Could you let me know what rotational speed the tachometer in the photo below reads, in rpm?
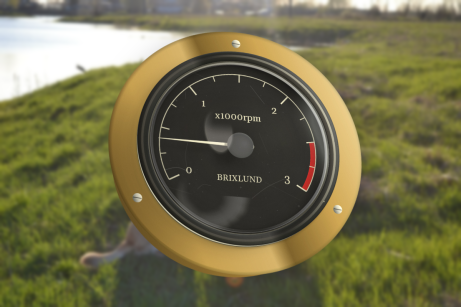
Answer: 375 rpm
